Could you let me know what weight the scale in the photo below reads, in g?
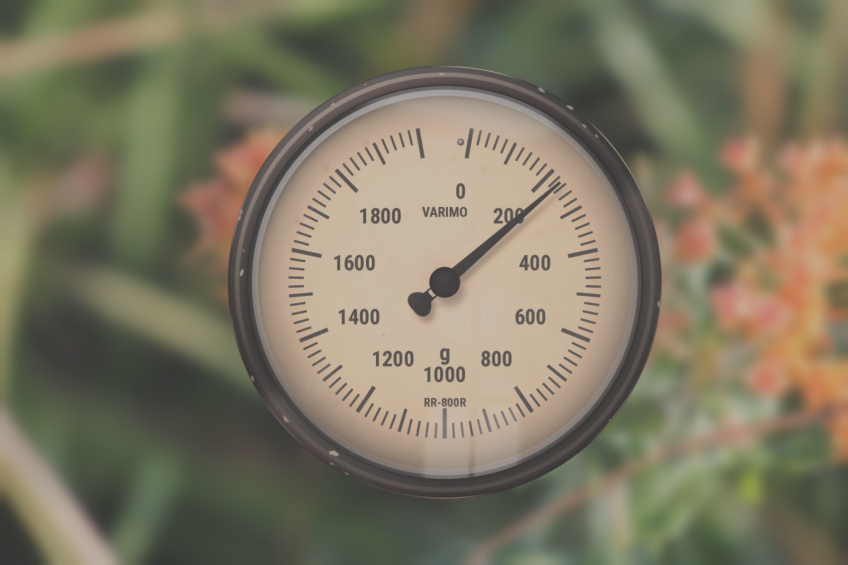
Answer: 230 g
